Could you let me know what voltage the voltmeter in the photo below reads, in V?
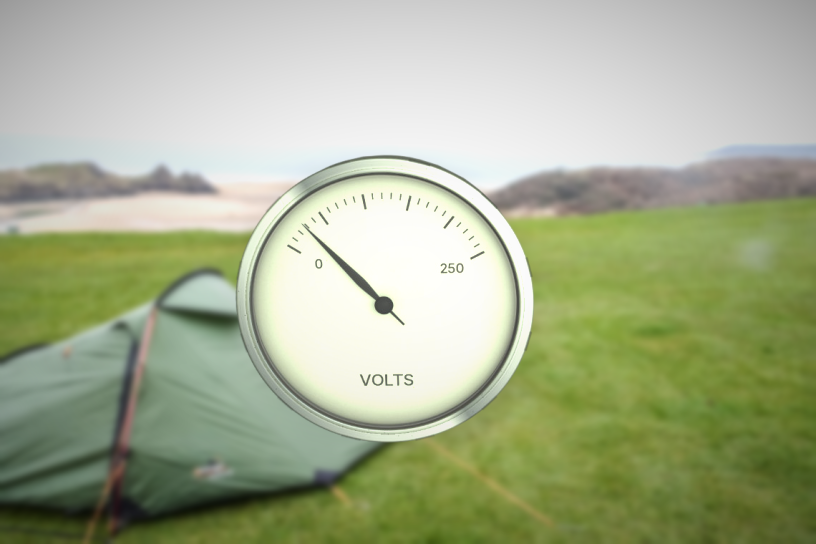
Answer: 30 V
